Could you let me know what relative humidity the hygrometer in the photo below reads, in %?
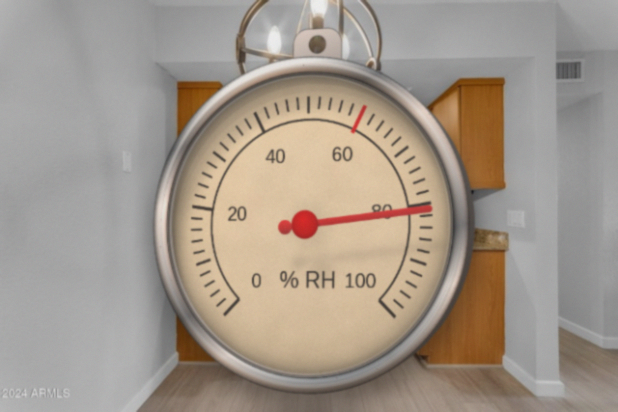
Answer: 81 %
